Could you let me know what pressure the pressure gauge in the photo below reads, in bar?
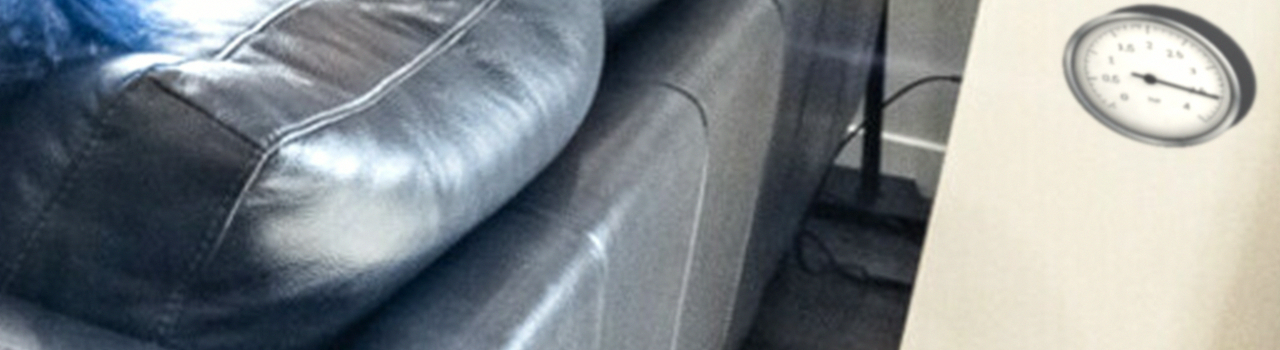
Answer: 3.5 bar
